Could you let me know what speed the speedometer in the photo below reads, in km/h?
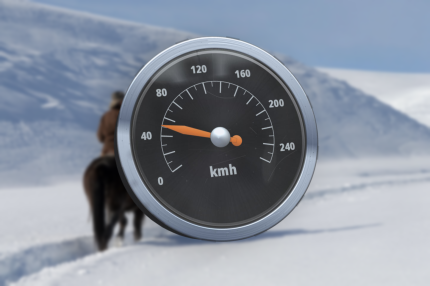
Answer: 50 km/h
